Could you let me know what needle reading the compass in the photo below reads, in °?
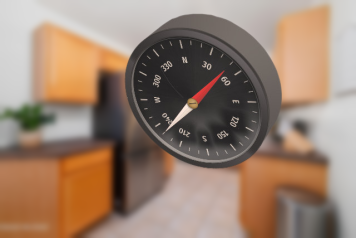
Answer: 50 °
